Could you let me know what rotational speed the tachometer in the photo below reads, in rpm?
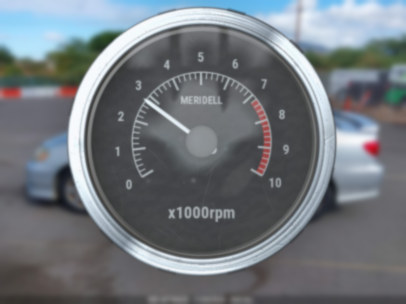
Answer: 2800 rpm
